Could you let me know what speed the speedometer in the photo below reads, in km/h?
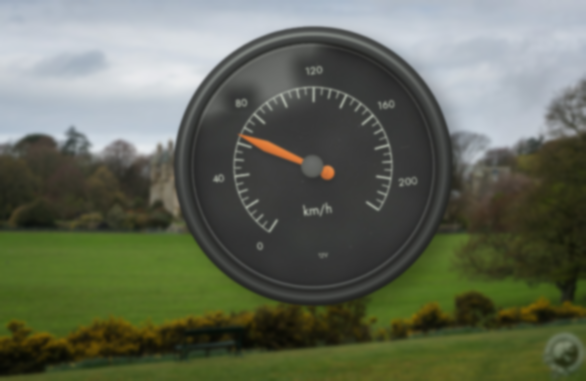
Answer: 65 km/h
